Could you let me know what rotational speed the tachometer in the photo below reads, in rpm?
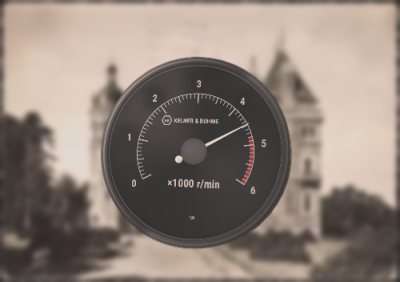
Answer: 4500 rpm
